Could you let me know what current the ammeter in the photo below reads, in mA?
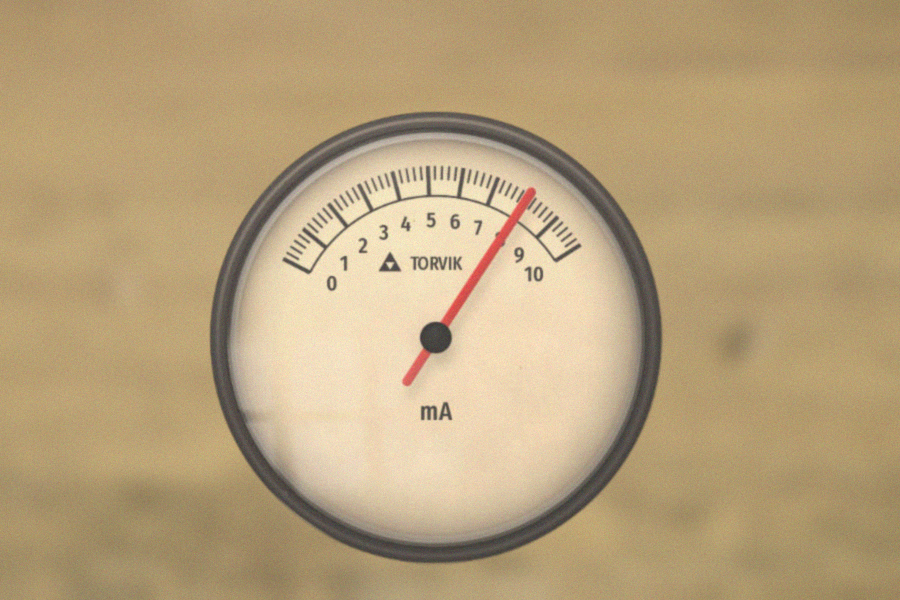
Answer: 8 mA
